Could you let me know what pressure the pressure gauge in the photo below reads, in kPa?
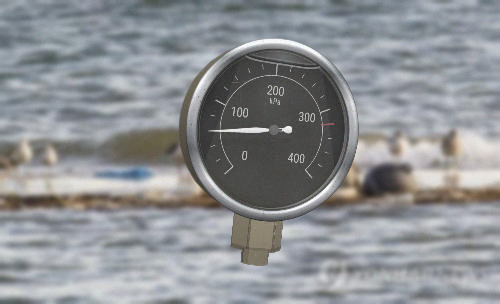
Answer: 60 kPa
